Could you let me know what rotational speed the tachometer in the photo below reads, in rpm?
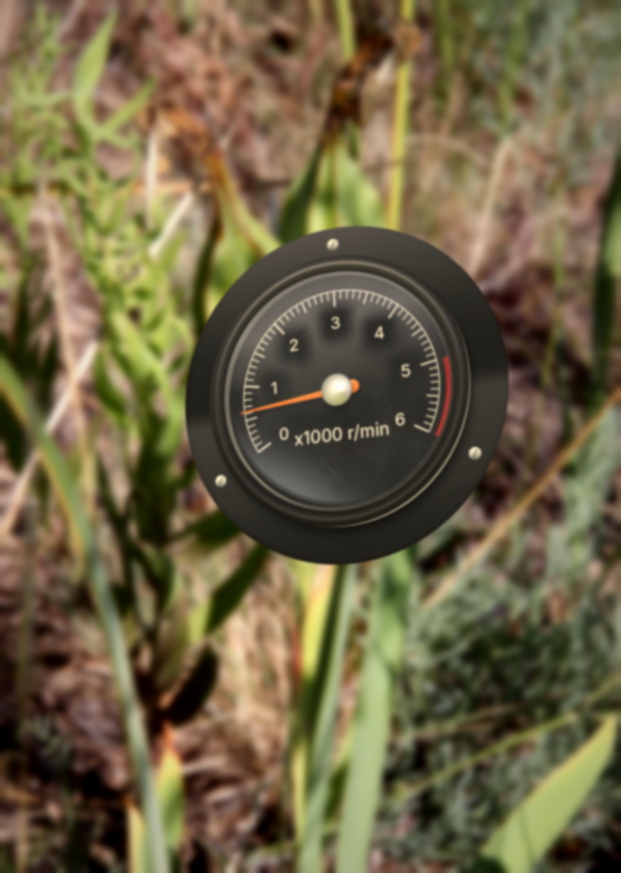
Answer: 600 rpm
